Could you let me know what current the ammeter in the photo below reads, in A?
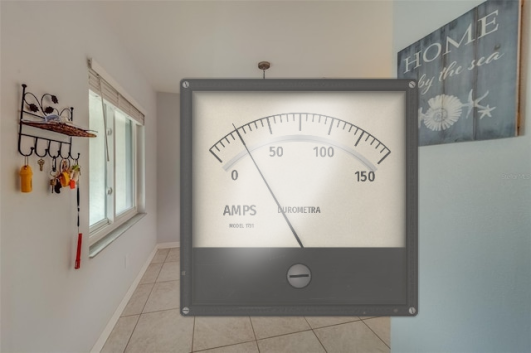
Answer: 25 A
